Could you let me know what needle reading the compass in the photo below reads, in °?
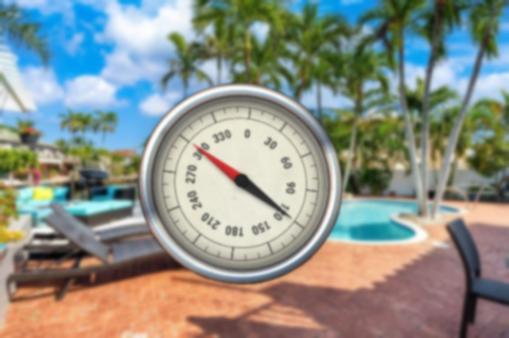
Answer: 300 °
